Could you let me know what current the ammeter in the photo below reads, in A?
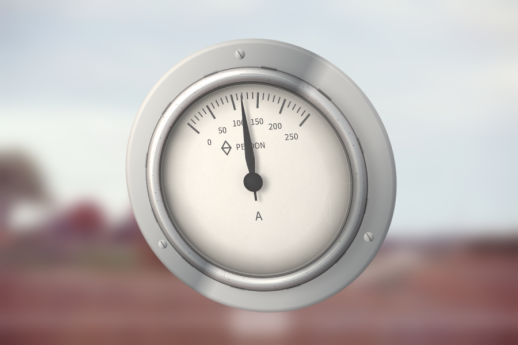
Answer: 120 A
